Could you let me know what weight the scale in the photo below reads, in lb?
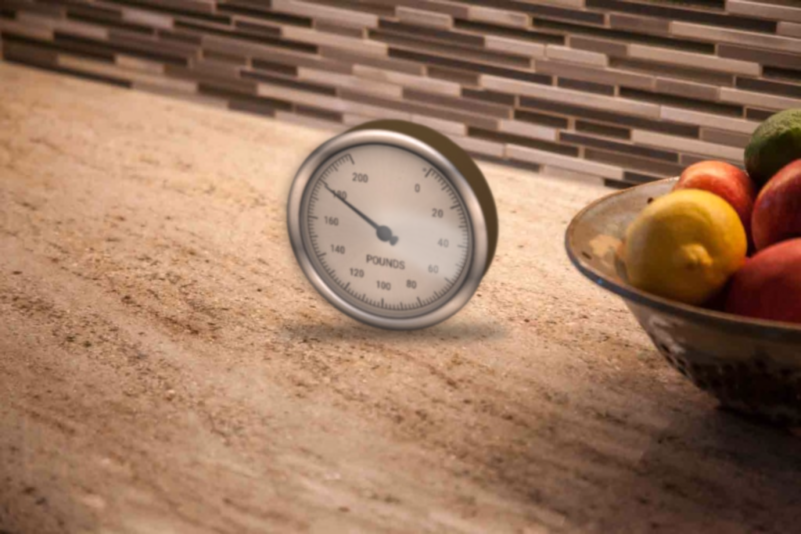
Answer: 180 lb
